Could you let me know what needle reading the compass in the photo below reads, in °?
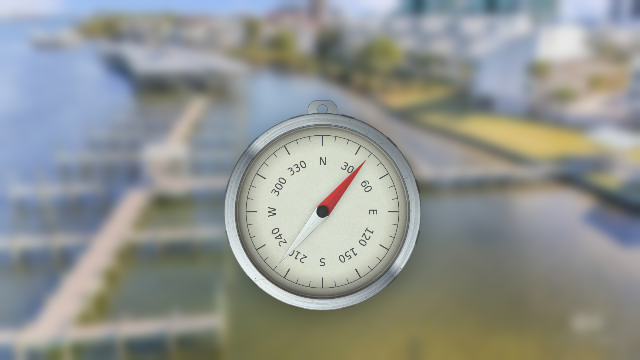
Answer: 40 °
